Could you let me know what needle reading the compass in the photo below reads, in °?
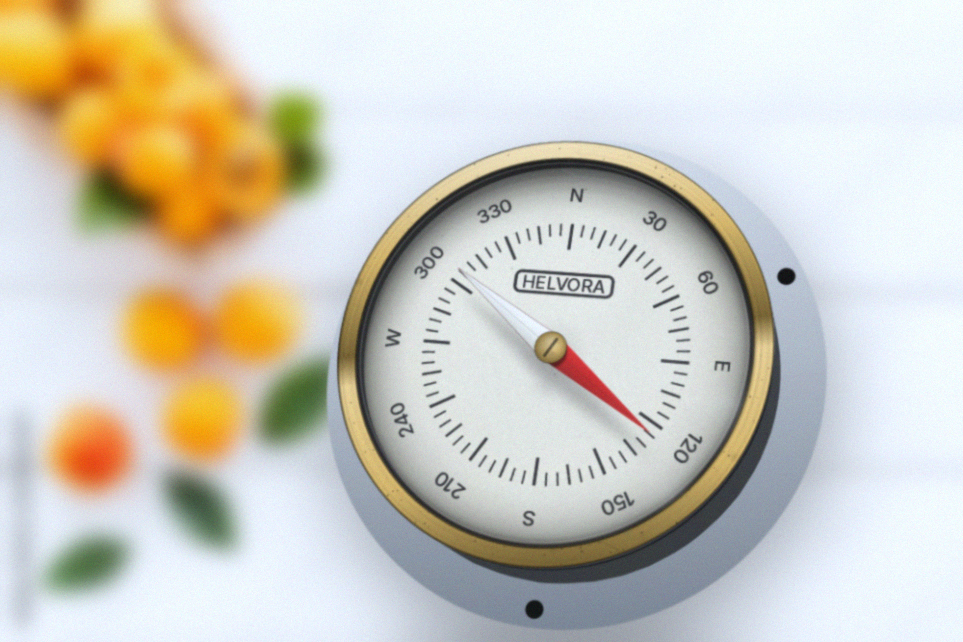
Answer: 125 °
